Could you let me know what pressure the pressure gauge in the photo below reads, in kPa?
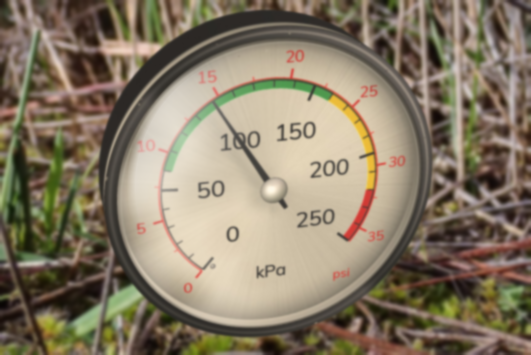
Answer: 100 kPa
